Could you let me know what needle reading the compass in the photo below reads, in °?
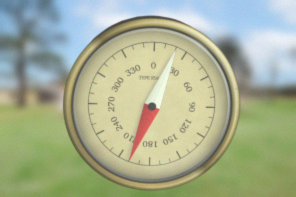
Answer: 200 °
